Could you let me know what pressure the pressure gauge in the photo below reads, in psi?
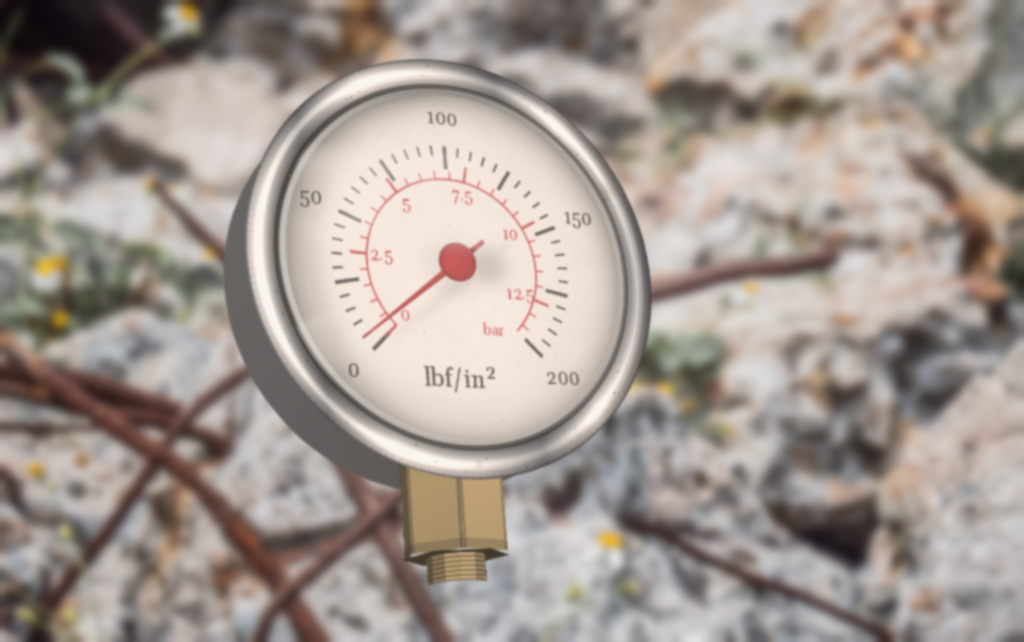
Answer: 5 psi
